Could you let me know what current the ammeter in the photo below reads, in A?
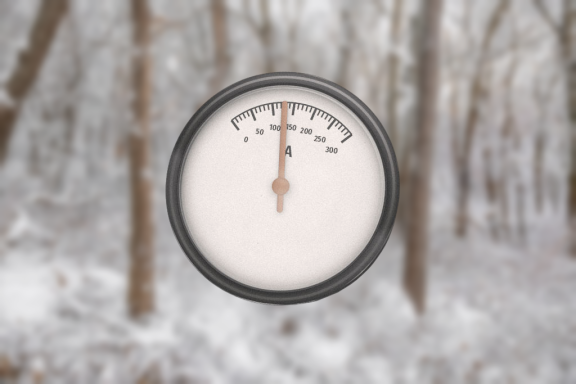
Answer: 130 A
